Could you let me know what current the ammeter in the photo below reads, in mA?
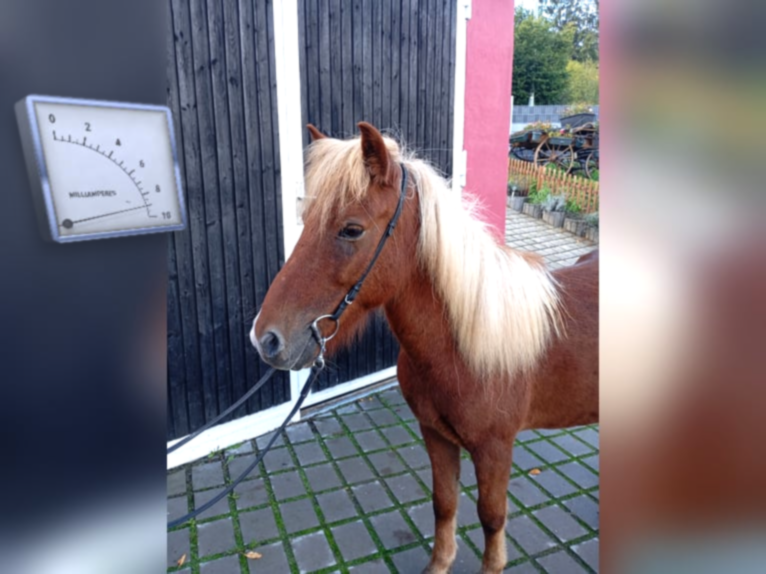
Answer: 9 mA
